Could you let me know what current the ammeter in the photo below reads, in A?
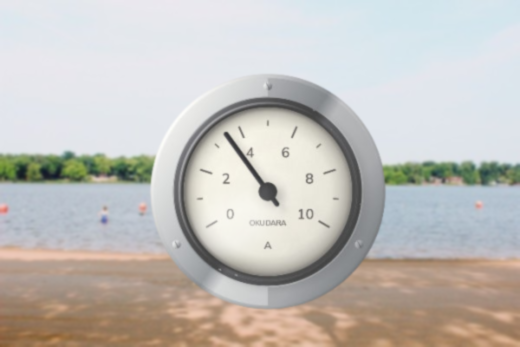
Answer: 3.5 A
